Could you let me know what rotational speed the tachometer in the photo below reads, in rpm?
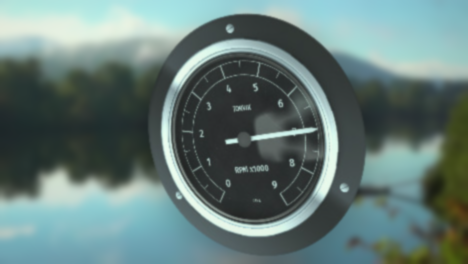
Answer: 7000 rpm
